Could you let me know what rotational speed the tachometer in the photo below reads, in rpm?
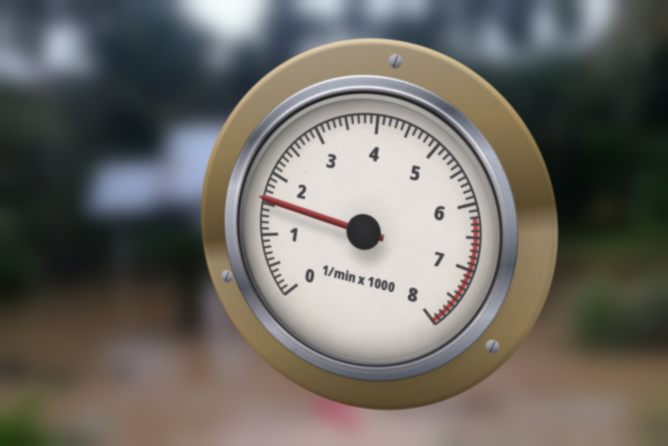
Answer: 1600 rpm
